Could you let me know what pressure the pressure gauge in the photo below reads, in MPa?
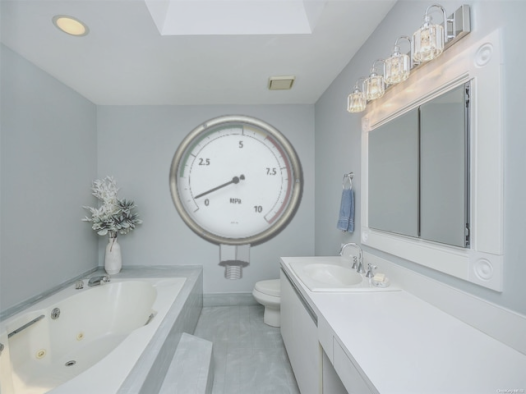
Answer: 0.5 MPa
